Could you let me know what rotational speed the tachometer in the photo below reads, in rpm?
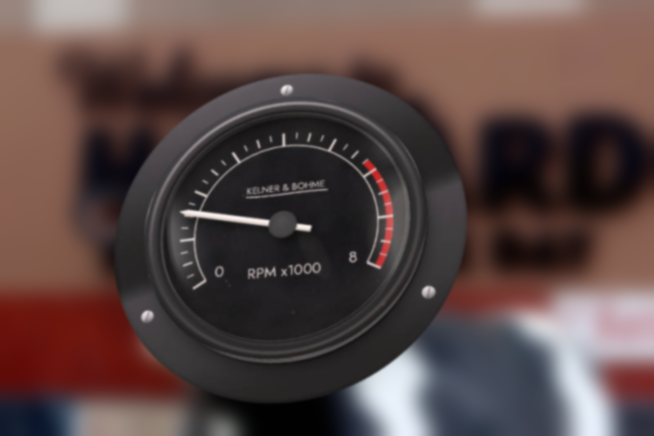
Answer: 1500 rpm
